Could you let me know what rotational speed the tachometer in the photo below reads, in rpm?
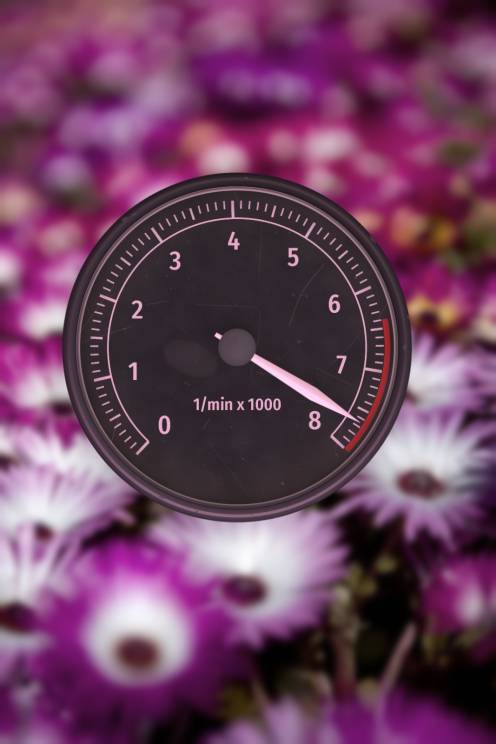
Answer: 7650 rpm
